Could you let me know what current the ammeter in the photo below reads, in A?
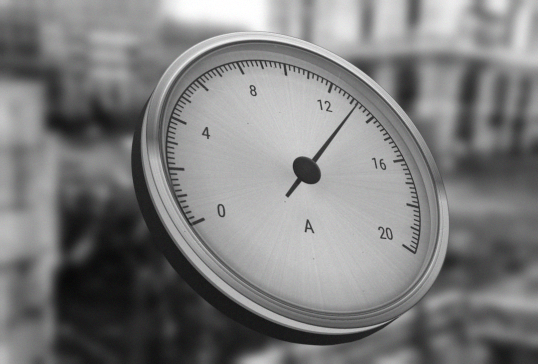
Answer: 13.2 A
